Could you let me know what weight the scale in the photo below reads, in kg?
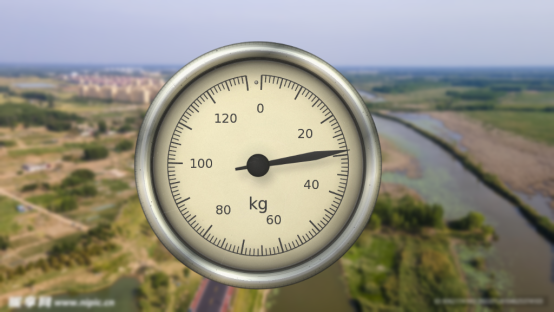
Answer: 29 kg
